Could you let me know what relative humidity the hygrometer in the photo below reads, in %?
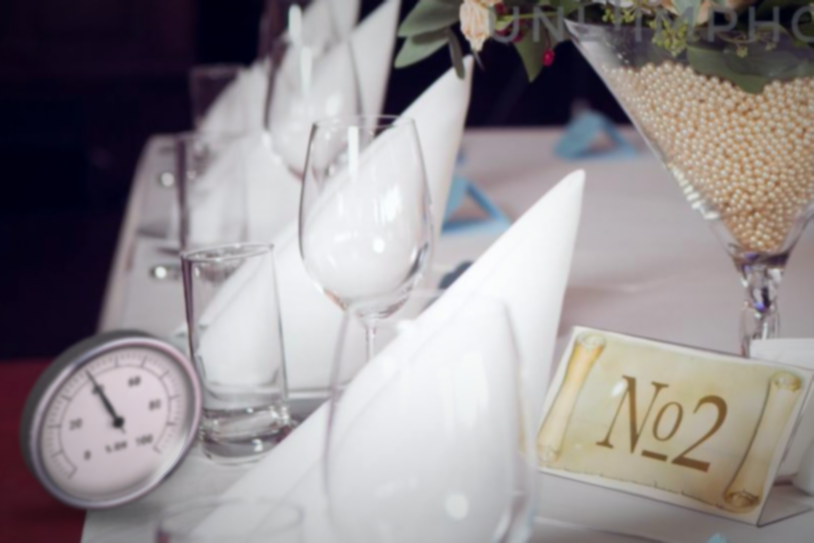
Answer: 40 %
